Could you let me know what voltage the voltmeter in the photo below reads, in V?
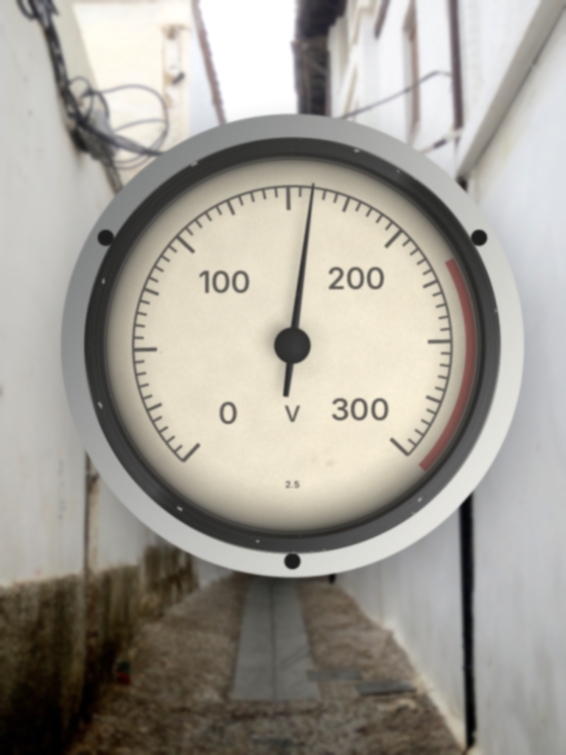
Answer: 160 V
